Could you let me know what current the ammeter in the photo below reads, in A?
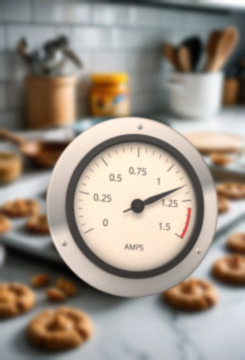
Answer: 1.15 A
